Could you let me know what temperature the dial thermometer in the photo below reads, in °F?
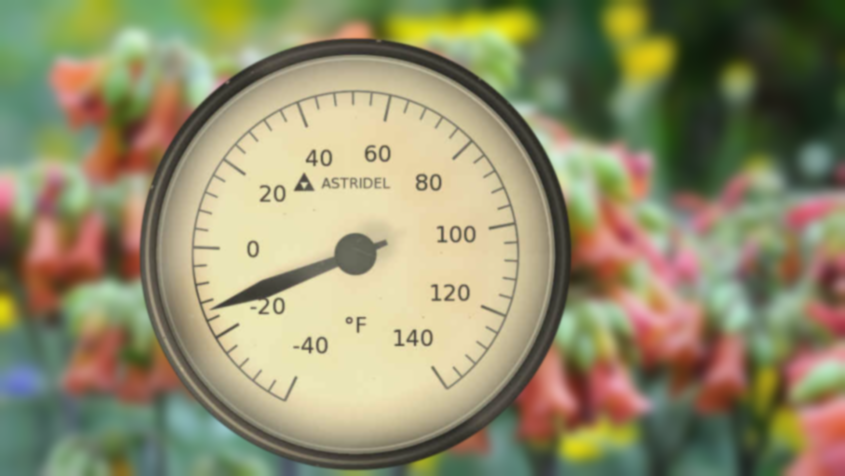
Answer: -14 °F
